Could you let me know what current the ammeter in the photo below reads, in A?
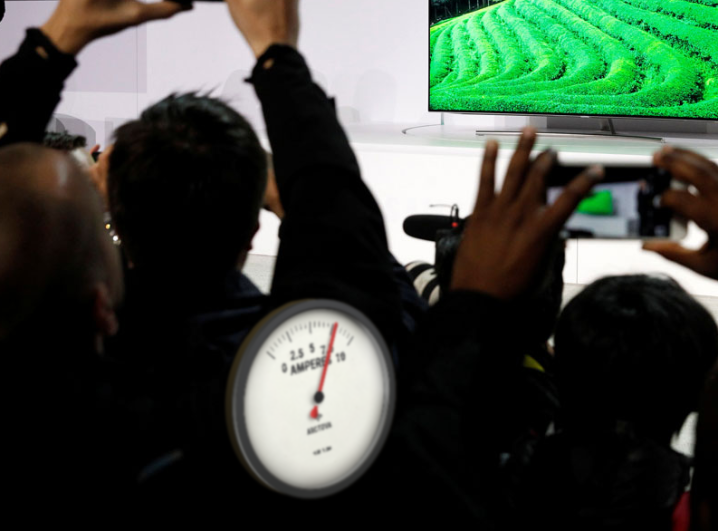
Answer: 7.5 A
